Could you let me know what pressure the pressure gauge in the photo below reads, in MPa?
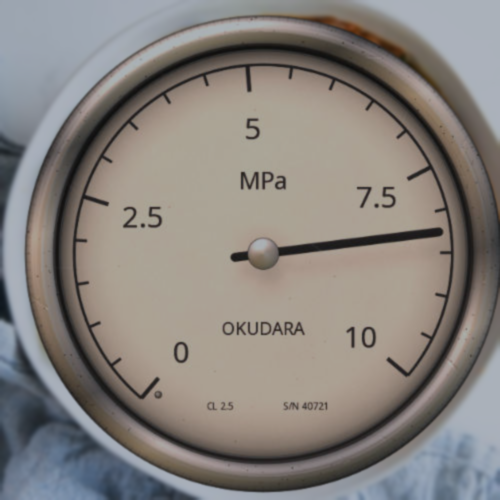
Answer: 8.25 MPa
